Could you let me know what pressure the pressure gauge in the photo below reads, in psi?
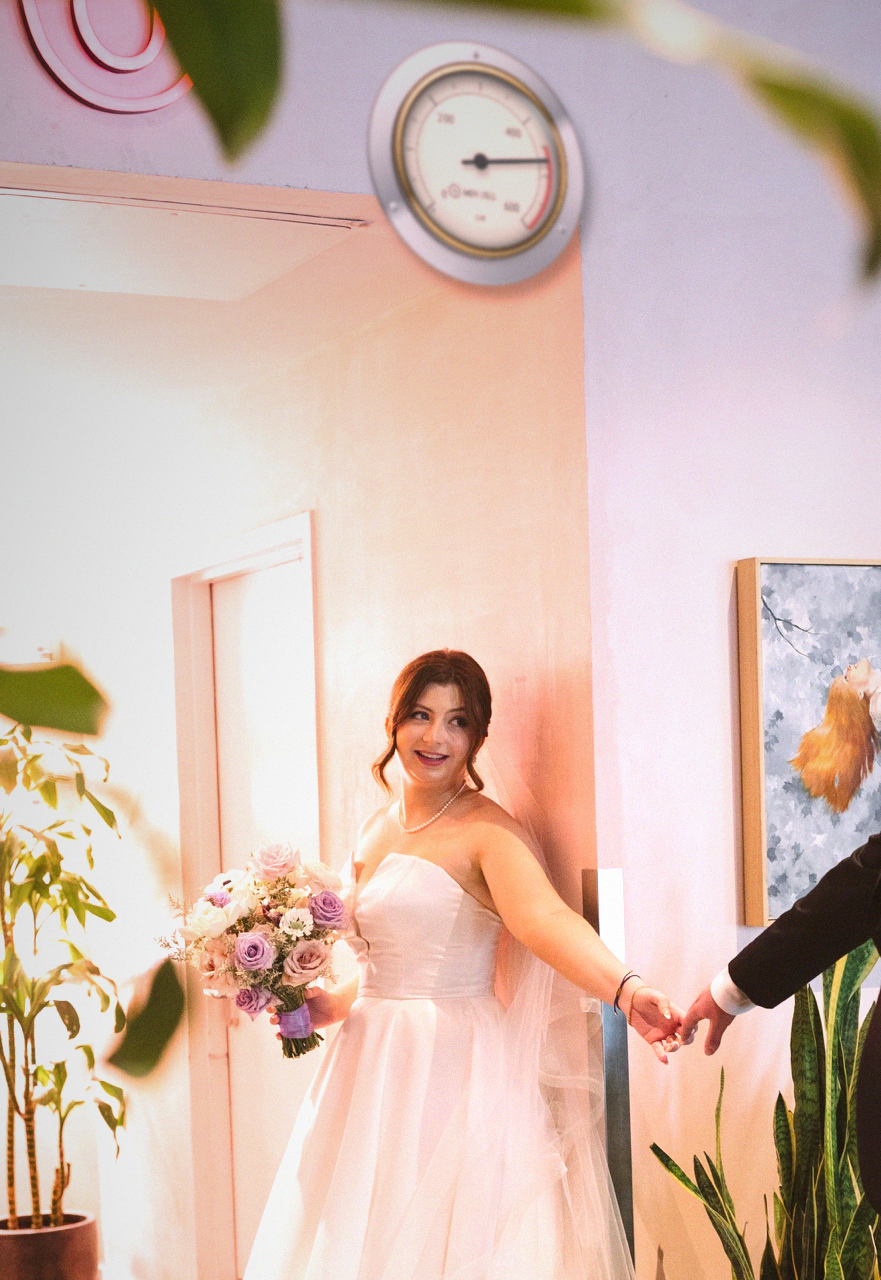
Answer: 475 psi
